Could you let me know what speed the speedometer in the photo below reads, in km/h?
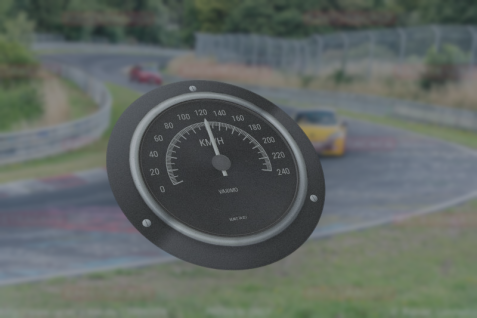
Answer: 120 km/h
